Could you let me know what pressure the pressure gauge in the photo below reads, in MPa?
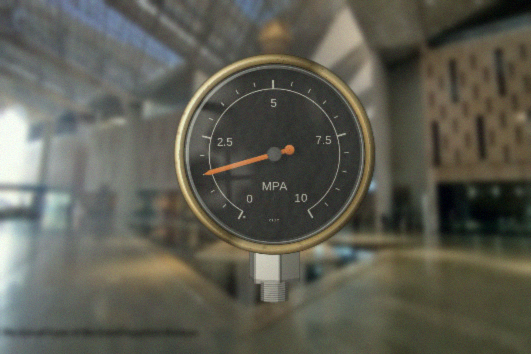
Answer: 1.5 MPa
